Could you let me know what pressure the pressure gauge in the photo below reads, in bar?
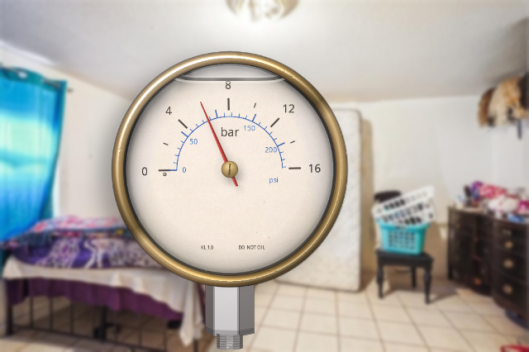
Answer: 6 bar
